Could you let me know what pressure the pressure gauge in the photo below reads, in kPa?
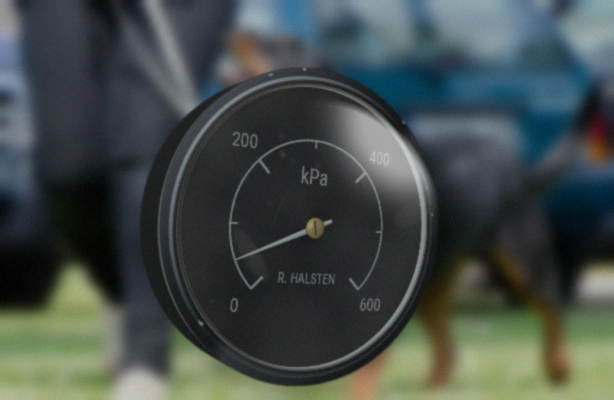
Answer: 50 kPa
